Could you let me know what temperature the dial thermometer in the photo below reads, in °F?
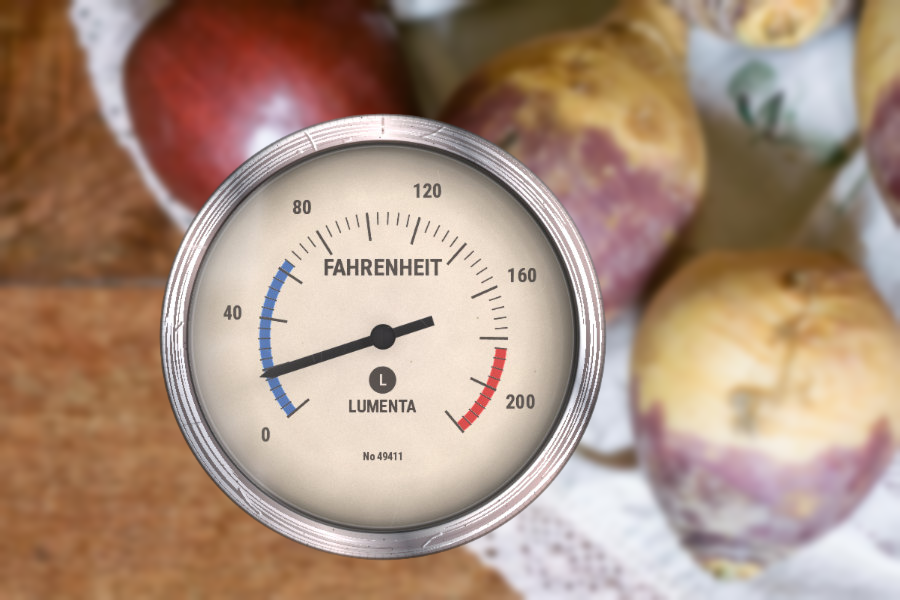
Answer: 18 °F
